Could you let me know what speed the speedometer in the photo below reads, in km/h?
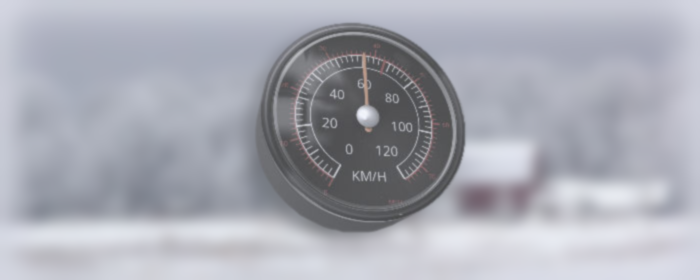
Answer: 60 km/h
